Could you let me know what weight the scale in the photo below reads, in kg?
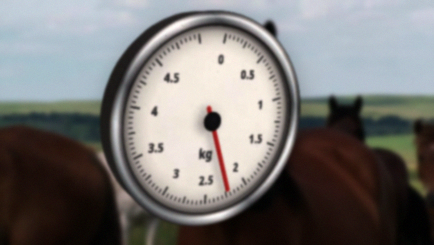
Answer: 2.25 kg
